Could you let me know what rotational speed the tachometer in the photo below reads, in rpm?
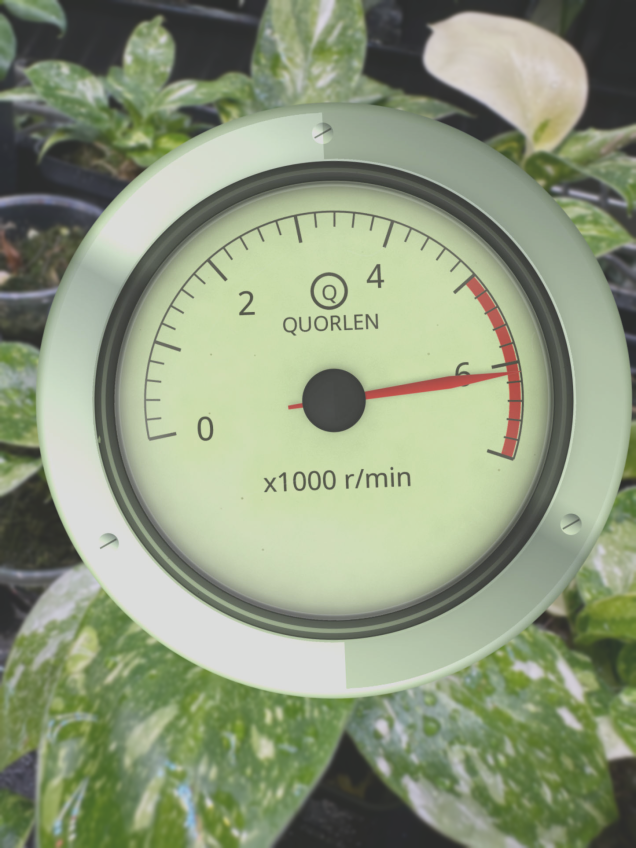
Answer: 6100 rpm
